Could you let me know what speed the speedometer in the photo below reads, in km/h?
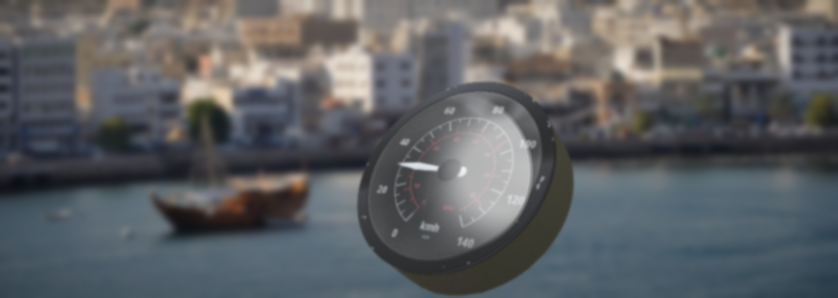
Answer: 30 km/h
